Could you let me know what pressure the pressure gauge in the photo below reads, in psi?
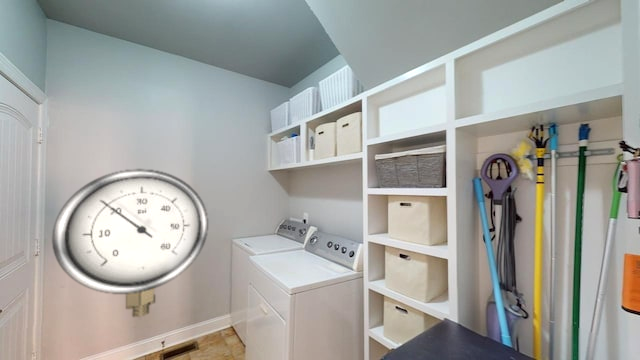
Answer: 20 psi
